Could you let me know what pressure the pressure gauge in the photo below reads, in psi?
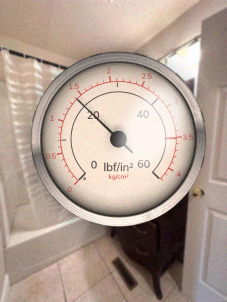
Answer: 20 psi
